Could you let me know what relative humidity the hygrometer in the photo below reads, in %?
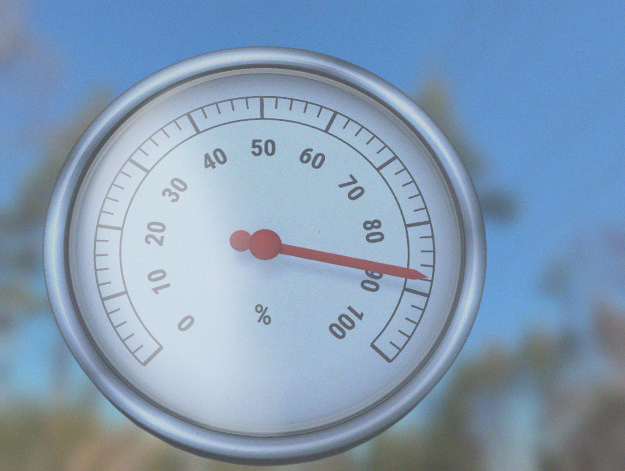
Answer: 88 %
